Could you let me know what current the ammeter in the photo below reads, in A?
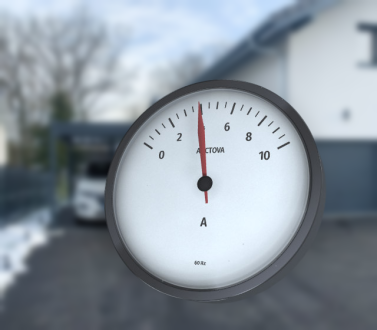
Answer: 4 A
